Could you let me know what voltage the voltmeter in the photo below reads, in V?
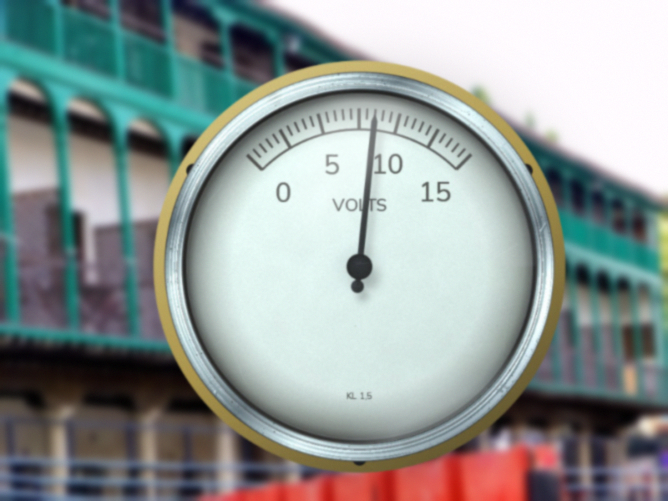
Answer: 8.5 V
